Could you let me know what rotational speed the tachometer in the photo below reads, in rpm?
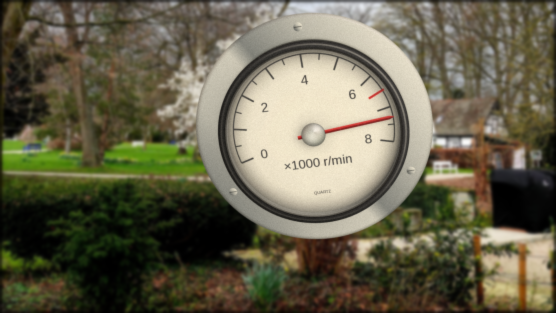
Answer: 7250 rpm
